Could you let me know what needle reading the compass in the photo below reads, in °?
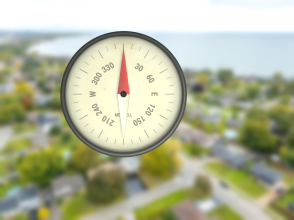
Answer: 0 °
